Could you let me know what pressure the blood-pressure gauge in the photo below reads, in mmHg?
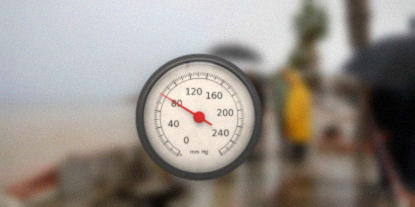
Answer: 80 mmHg
